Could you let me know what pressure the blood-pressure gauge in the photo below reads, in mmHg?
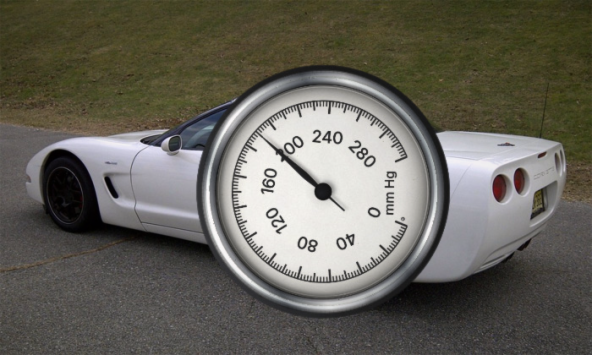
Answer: 190 mmHg
